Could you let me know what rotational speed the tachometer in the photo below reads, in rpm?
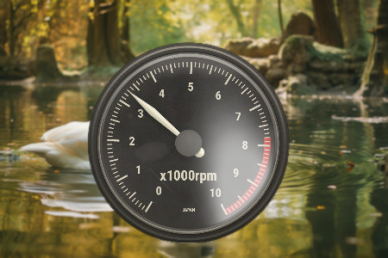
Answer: 3300 rpm
